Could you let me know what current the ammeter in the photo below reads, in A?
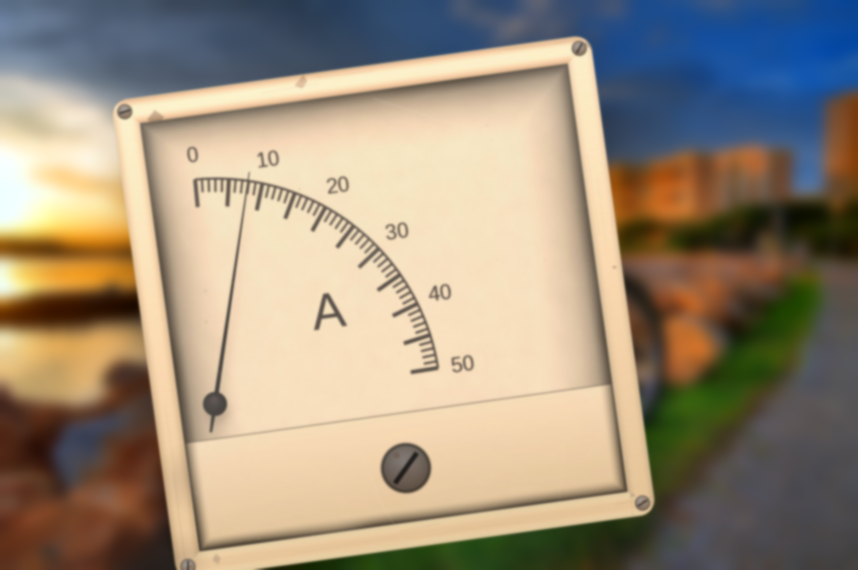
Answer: 8 A
